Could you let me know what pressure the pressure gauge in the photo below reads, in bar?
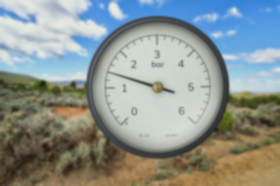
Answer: 1.4 bar
